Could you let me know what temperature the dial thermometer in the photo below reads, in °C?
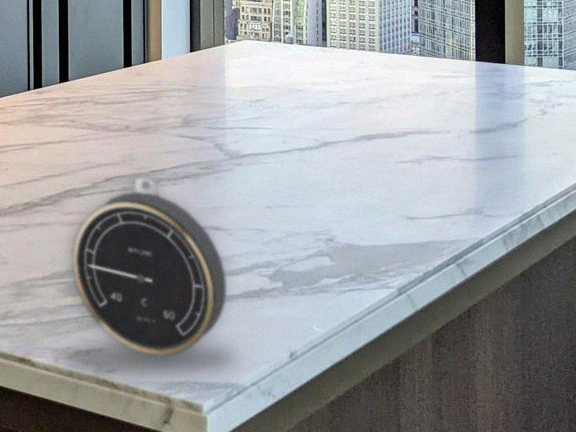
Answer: -25 °C
